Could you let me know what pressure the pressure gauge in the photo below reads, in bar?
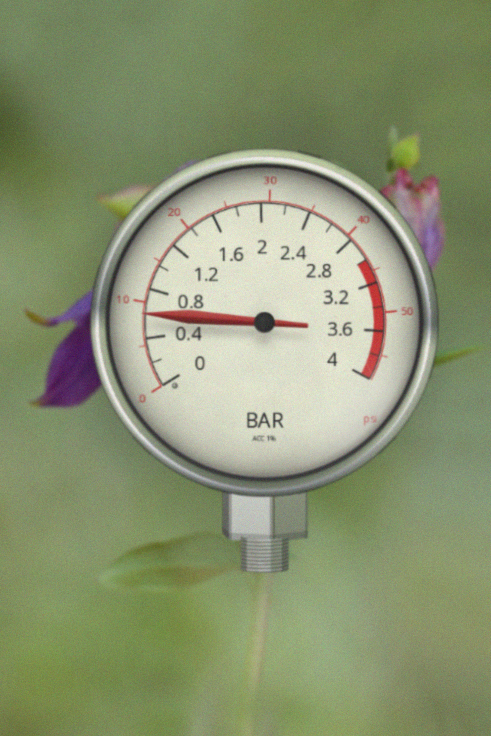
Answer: 0.6 bar
